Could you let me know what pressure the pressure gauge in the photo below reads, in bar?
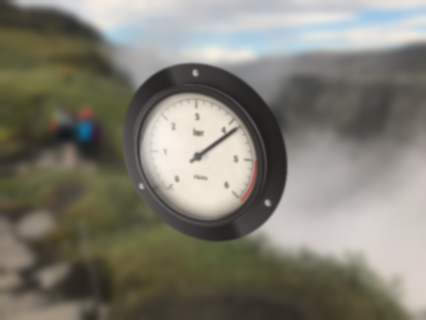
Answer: 4.2 bar
